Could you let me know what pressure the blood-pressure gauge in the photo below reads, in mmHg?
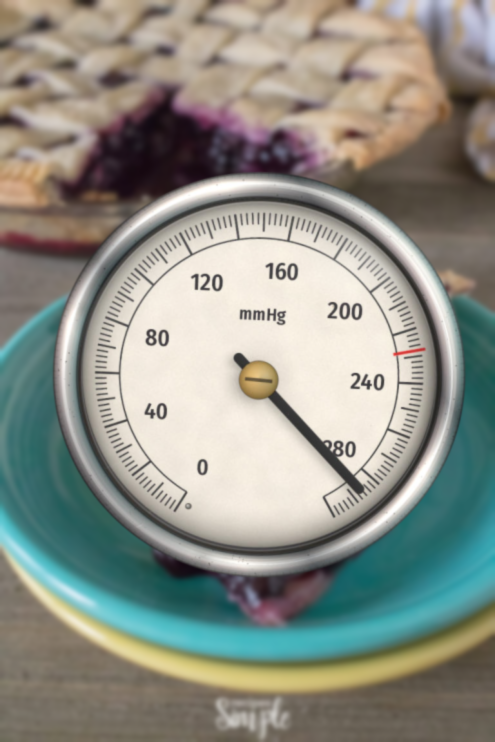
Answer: 286 mmHg
